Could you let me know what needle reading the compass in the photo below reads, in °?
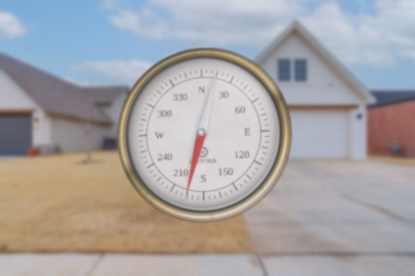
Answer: 195 °
